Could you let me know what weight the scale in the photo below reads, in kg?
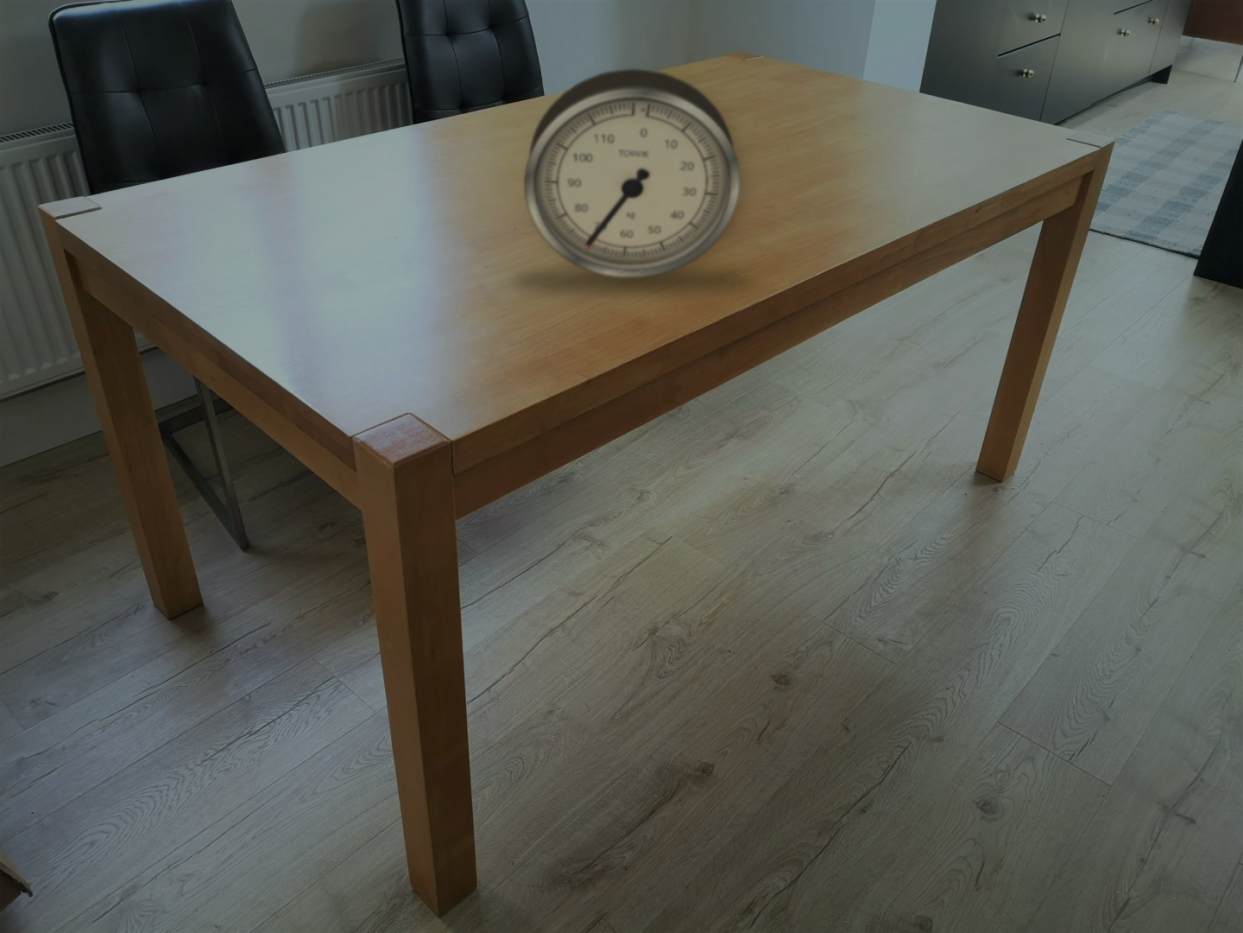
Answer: 70 kg
